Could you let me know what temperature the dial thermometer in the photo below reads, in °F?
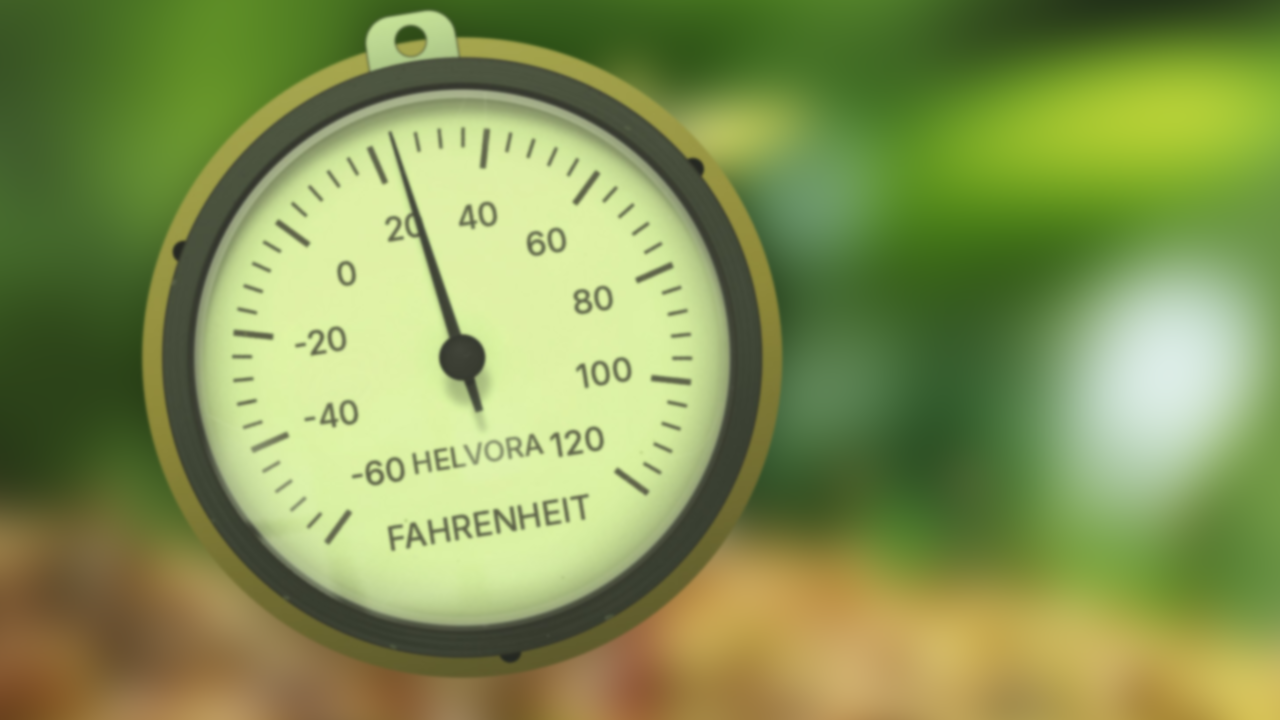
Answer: 24 °F
